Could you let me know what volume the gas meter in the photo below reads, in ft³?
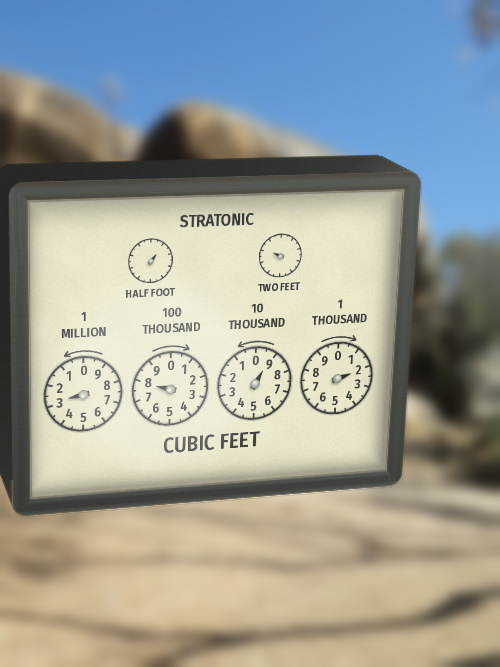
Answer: 279200 ft³
